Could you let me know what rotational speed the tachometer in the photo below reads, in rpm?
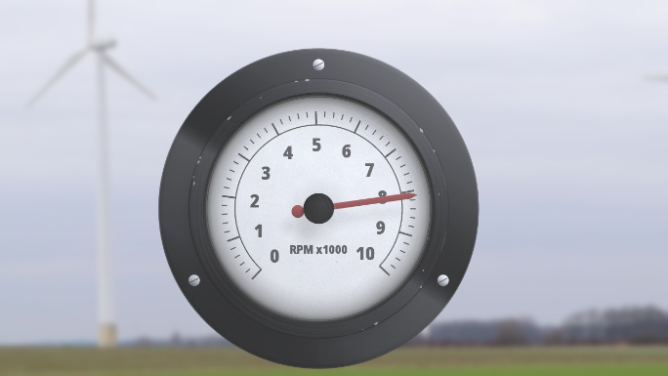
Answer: 8100 rpm
